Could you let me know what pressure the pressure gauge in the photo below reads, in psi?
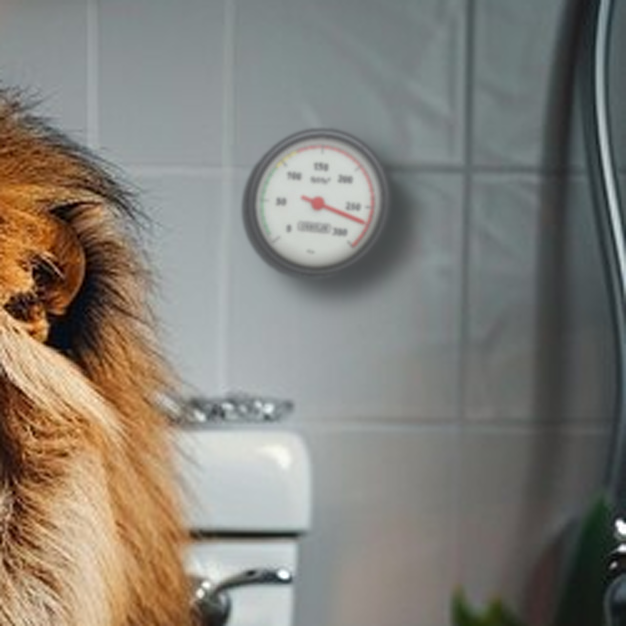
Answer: 270 psi
